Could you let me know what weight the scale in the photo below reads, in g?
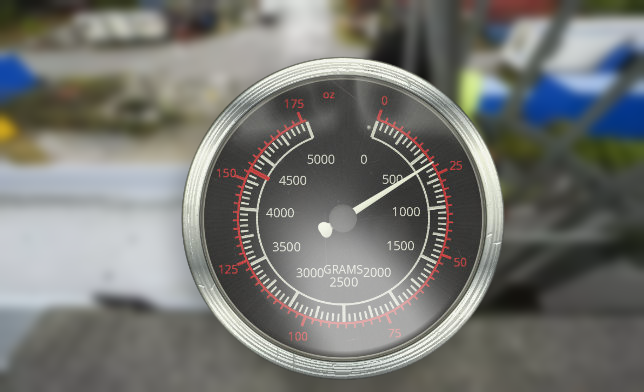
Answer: 600 g
